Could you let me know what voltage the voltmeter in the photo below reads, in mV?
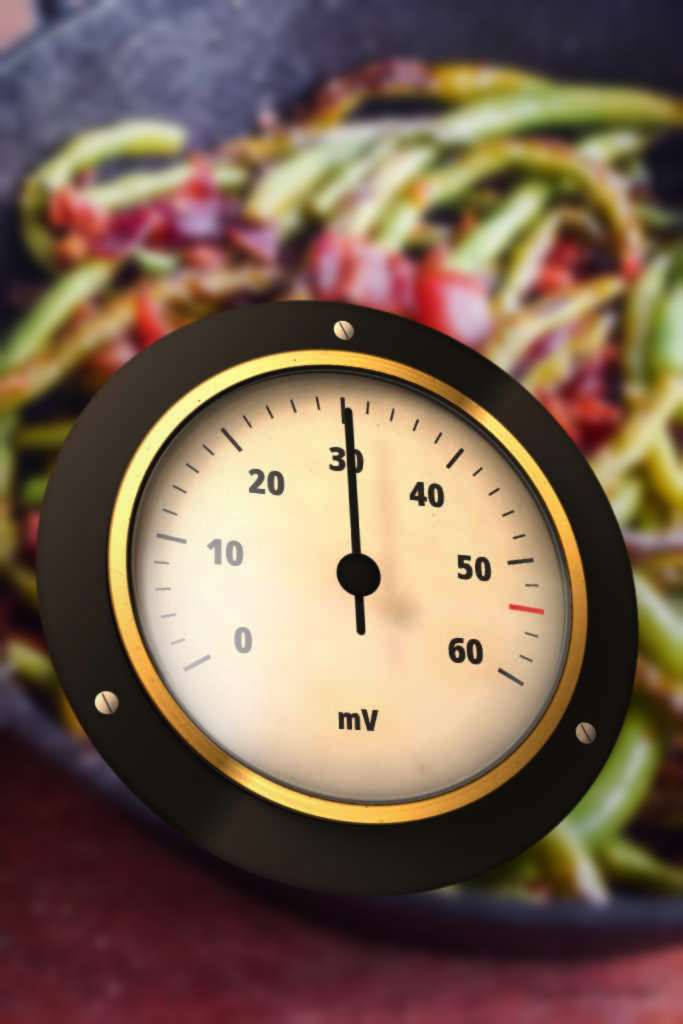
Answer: 30 mV
